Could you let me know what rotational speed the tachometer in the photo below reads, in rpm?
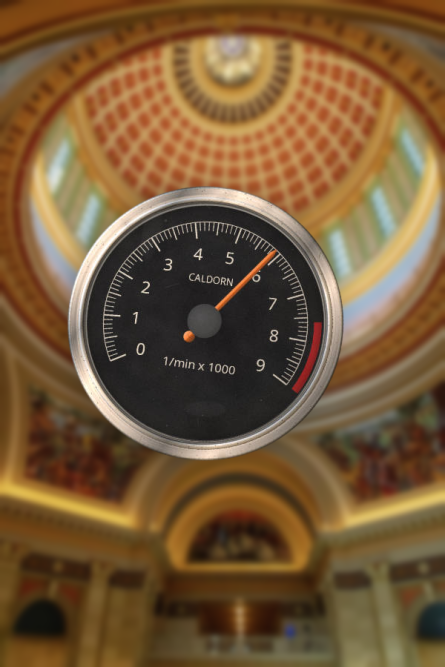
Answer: 5900 rpm
